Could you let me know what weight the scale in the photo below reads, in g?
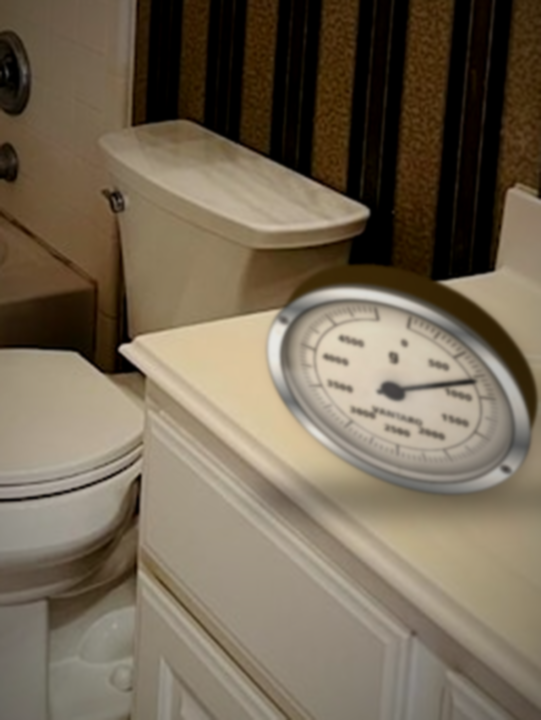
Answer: 750 g
